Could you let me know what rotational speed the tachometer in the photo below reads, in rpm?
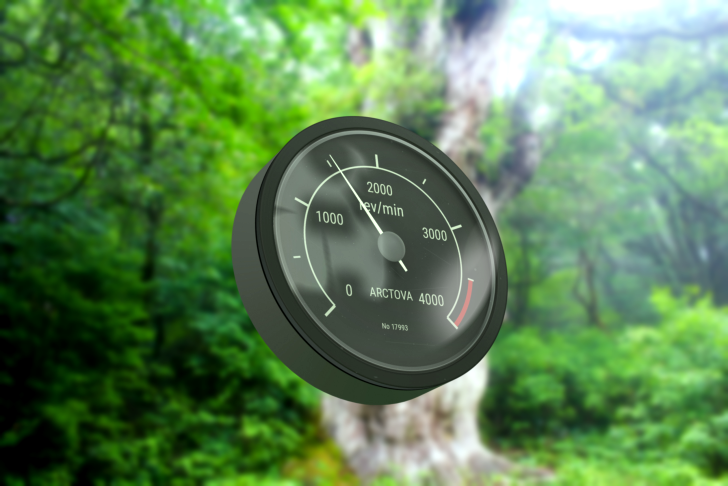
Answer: 1500 rpm
